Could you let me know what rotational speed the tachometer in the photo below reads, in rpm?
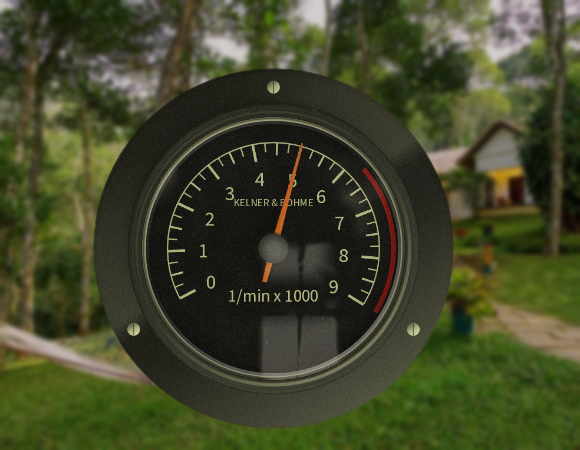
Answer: 5000 rpm
